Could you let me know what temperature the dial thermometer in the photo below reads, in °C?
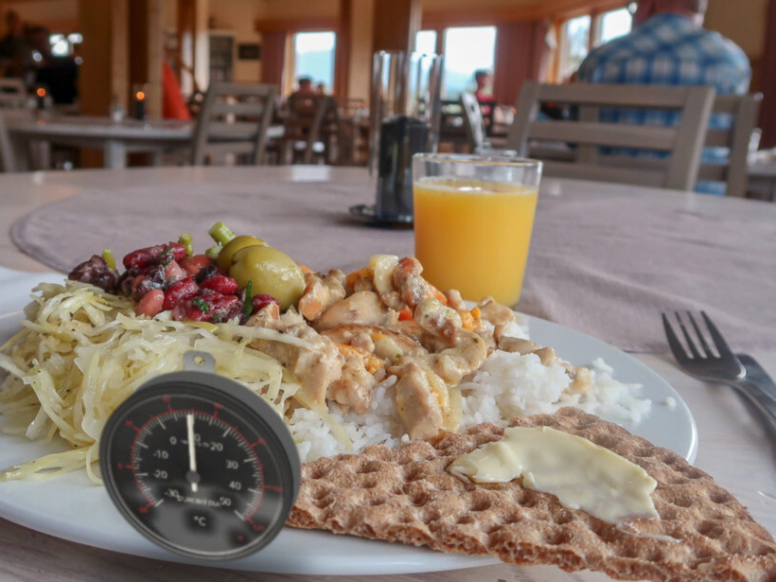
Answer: 10 °C
